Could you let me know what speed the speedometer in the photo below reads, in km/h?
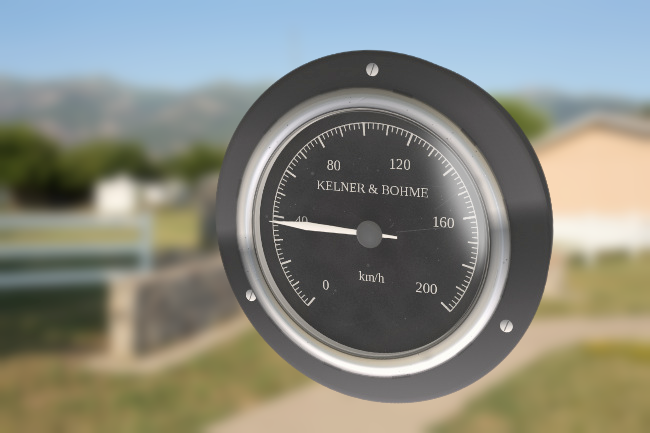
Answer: 38 km/h
